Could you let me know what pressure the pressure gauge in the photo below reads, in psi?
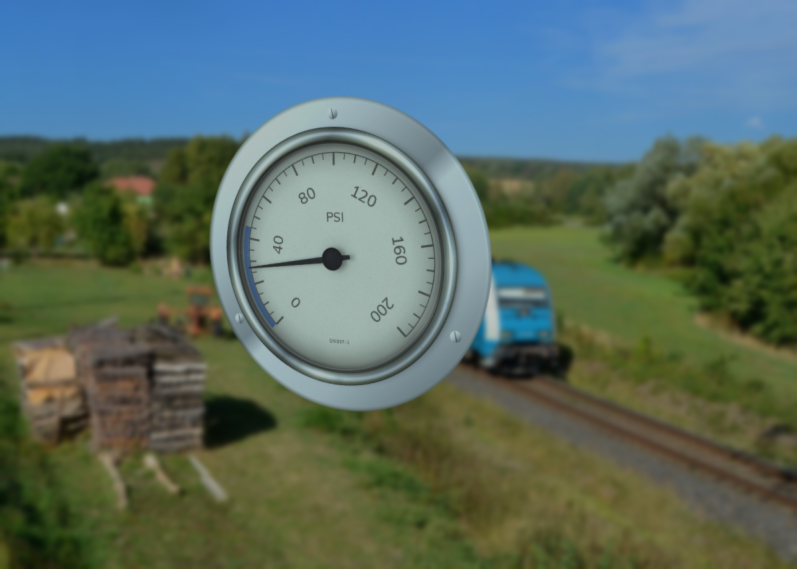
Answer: 27.5 psi
